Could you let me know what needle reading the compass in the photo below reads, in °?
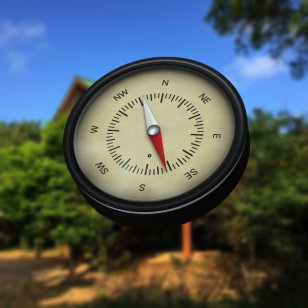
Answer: 155 °
